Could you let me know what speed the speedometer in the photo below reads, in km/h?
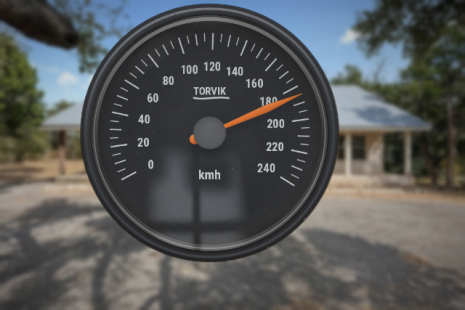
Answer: 185 km/h
